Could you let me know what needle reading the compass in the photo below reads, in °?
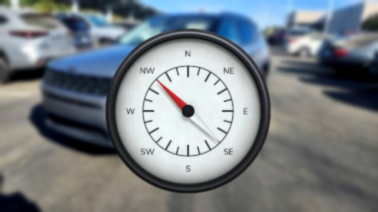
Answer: 315 °
